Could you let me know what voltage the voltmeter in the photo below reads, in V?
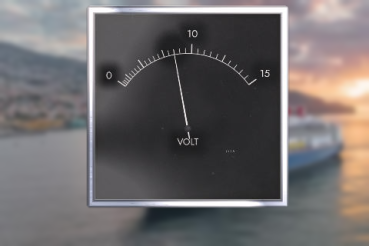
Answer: 8.5 V
